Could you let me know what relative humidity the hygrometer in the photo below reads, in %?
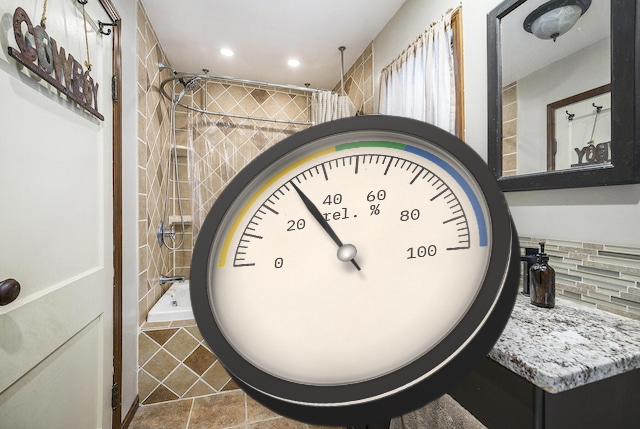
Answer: 30 %
